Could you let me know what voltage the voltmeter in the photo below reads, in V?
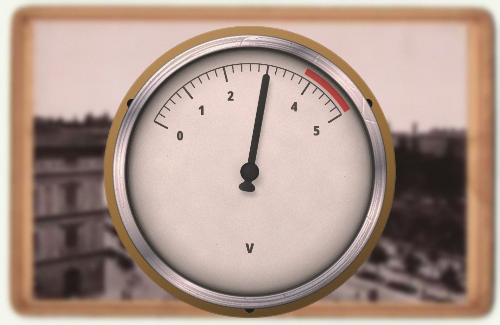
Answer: 3 V
